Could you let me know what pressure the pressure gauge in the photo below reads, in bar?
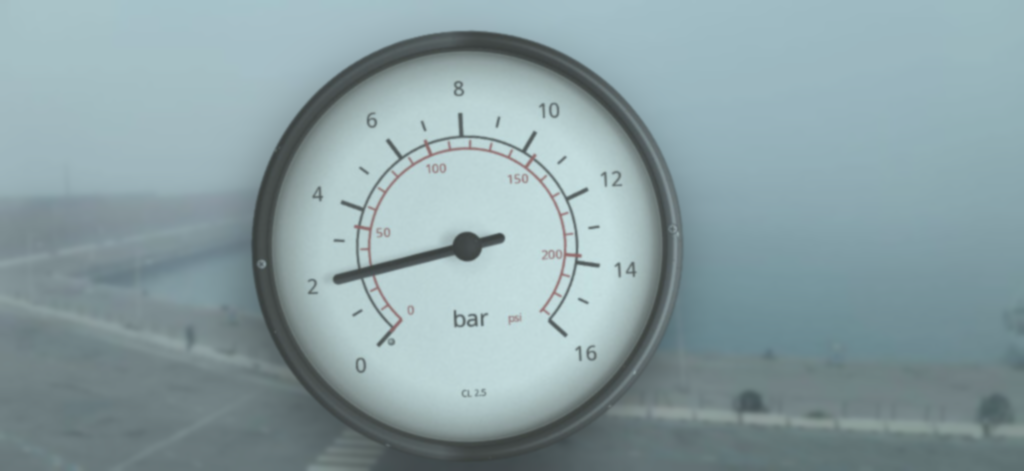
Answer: 2 bar
